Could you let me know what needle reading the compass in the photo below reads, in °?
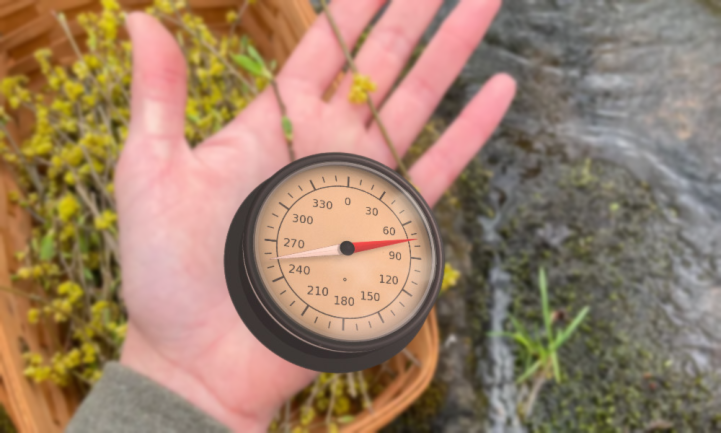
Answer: 75 °
